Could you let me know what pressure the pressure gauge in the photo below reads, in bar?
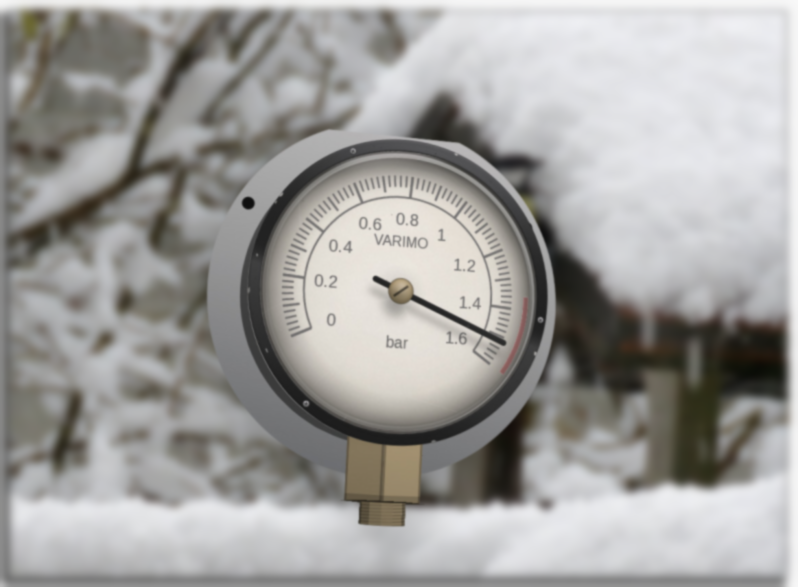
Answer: 1.52 bar
